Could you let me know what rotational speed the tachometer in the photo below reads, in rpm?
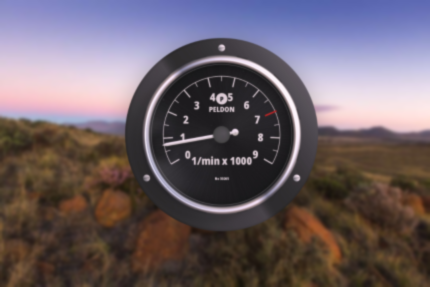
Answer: 750 rpm
